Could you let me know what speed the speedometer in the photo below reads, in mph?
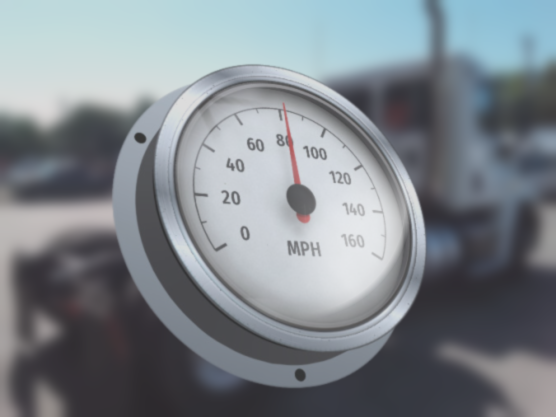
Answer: 80 mph
